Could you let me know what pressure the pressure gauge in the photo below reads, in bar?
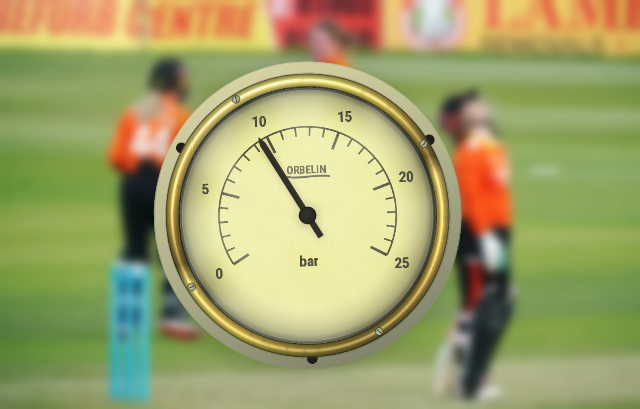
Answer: 9.5 bar
